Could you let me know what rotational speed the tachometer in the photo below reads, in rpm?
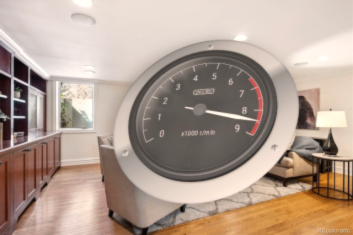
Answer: 8500 rpm
